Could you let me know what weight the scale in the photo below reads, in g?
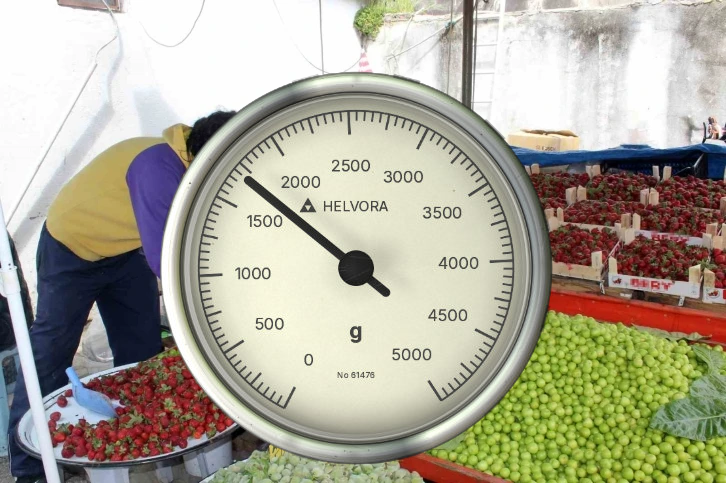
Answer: 1700 g
